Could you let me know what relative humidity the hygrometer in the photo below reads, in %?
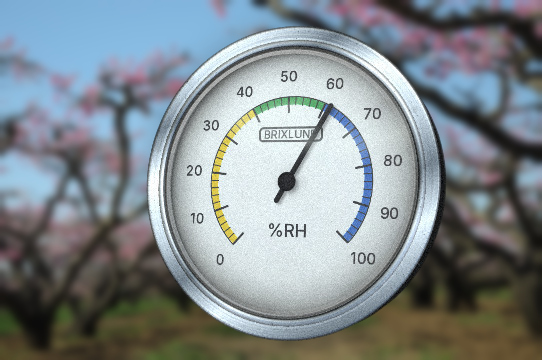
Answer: 62 %
